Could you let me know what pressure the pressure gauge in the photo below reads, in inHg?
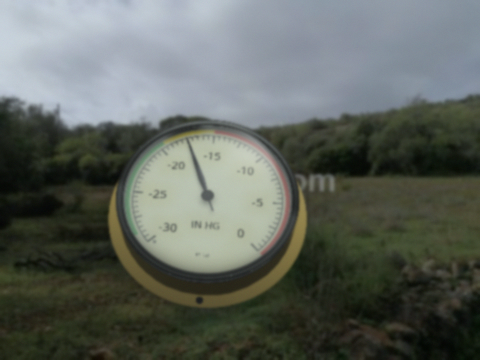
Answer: -17.5 inHg
